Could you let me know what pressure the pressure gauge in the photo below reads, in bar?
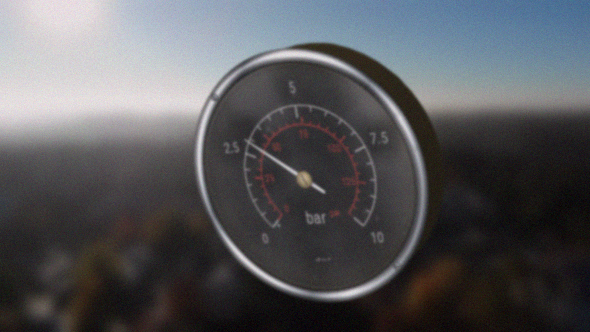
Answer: 3 bar
